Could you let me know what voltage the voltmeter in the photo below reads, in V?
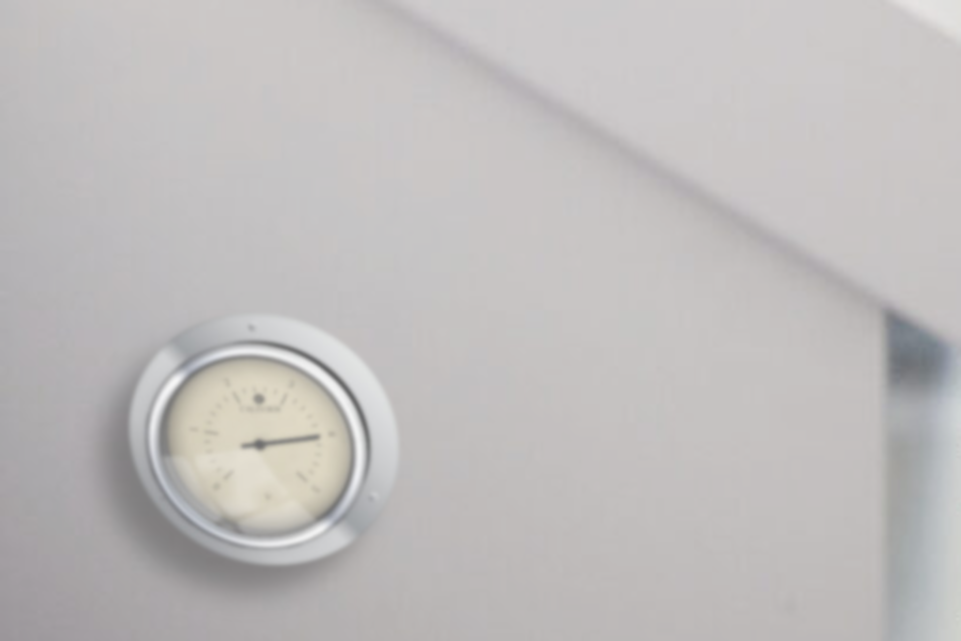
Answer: 4 V
